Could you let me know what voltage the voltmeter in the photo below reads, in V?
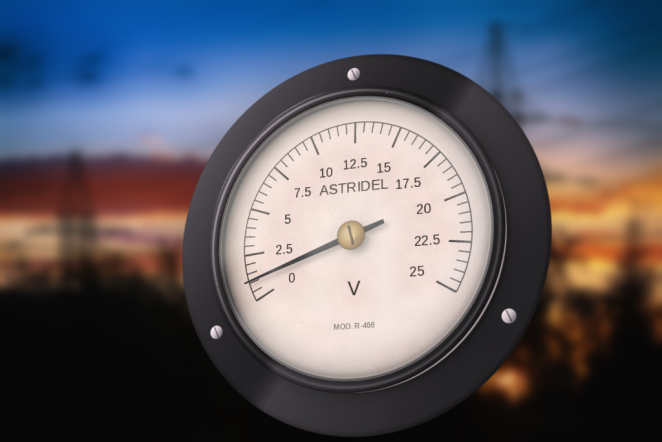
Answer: 1 V
